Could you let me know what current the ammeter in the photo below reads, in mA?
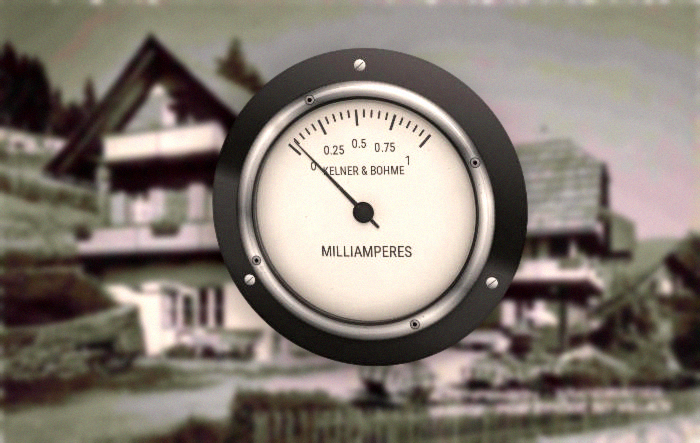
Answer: 0.05 mA
